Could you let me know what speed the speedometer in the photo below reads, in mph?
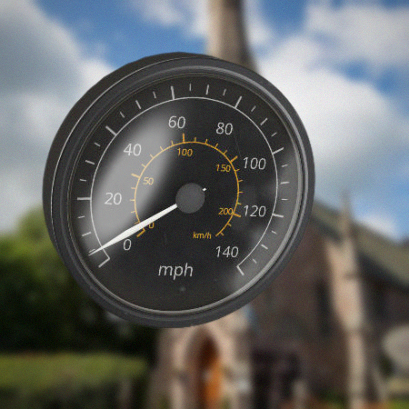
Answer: 5 mph
